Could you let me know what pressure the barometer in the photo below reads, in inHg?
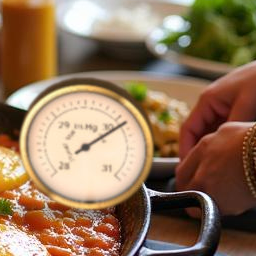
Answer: 30.1 inHg
